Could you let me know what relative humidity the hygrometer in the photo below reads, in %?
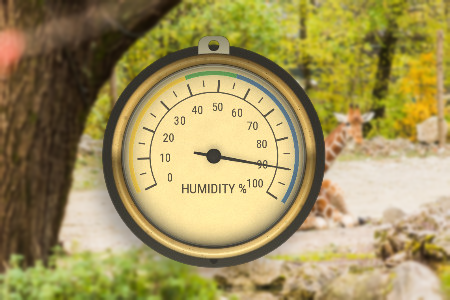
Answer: 90 %
